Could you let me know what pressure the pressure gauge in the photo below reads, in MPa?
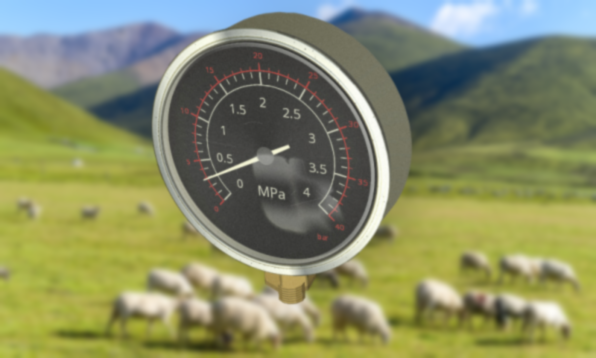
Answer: 0.3 MPa
